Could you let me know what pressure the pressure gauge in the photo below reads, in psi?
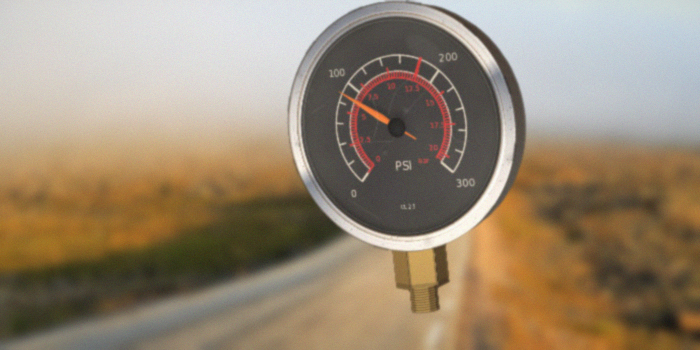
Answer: 90 psi
